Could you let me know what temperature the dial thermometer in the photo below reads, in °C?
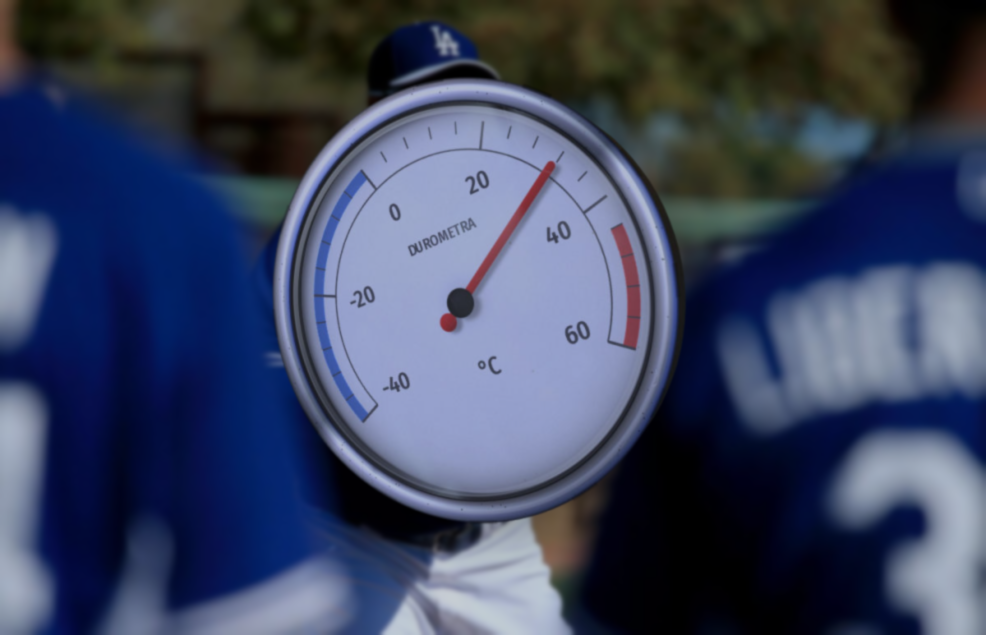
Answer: 32 °C
